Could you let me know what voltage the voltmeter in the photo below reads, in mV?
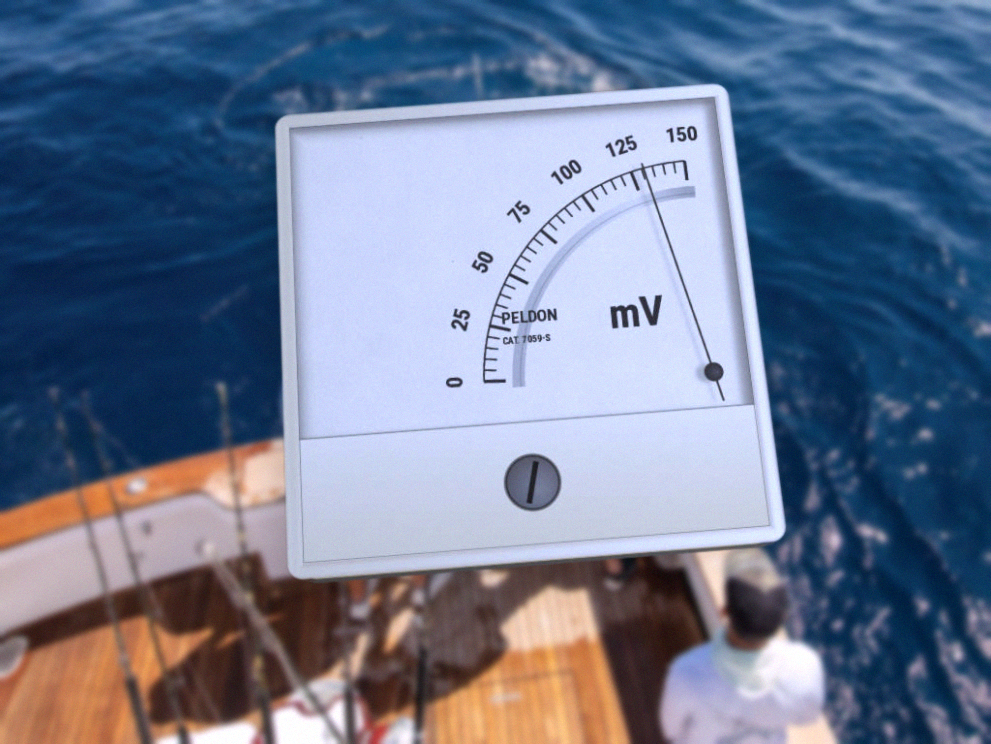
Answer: 130 mV
